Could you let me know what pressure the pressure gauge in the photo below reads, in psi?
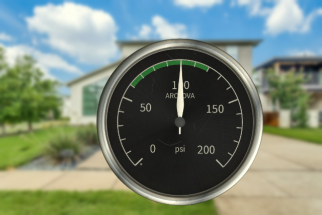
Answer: 100 psi
